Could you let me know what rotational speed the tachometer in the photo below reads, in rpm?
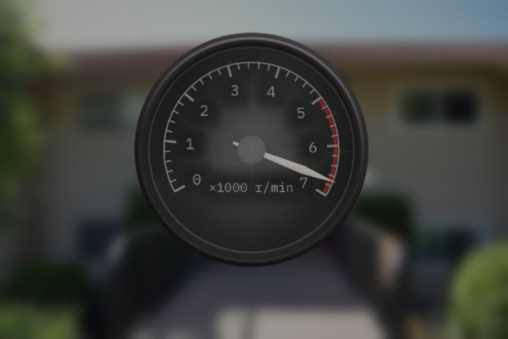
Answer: 6700 rpm
